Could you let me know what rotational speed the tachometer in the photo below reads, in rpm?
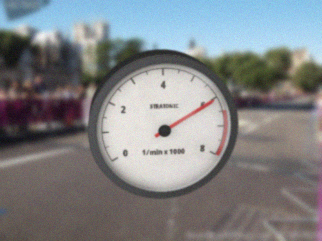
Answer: 6000 rpm
